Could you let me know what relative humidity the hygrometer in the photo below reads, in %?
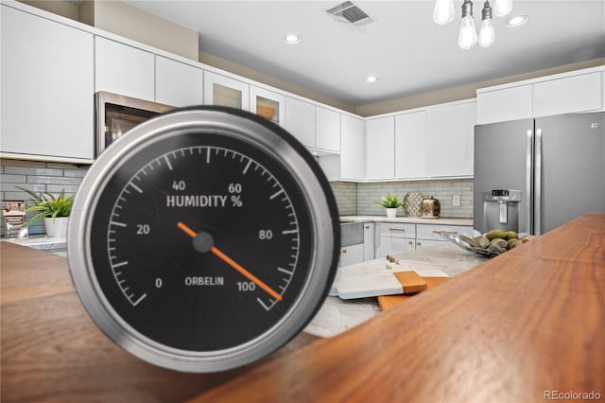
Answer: 96 %
